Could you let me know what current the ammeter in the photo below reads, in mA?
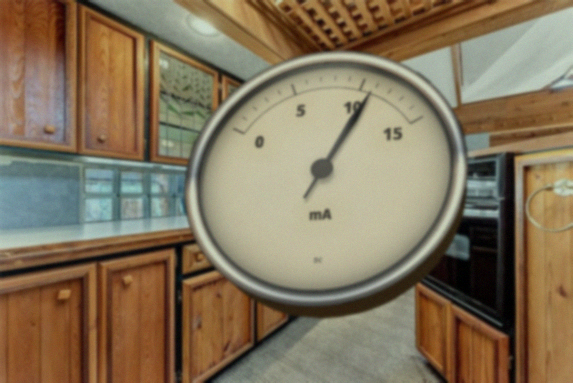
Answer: 11 mA
